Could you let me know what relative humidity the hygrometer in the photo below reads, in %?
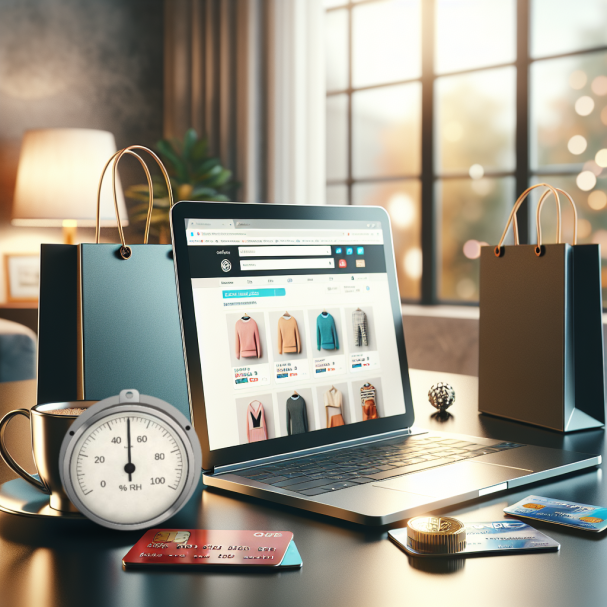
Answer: 50 %
